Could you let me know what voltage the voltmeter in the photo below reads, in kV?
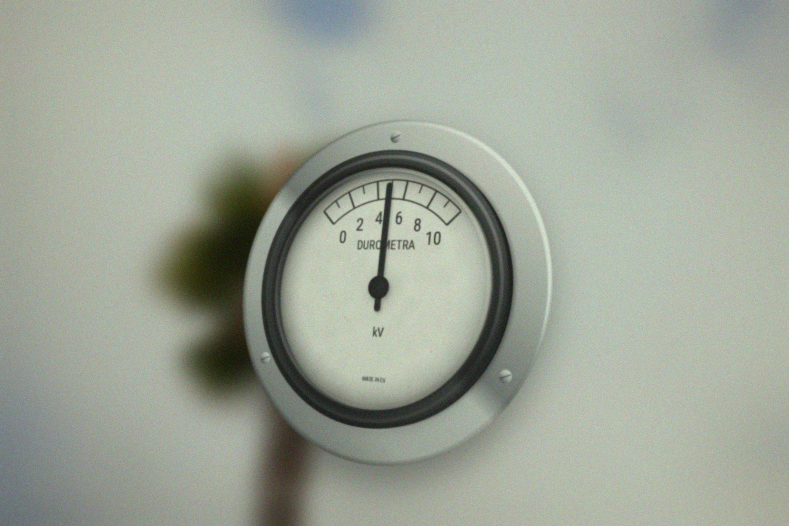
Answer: 5 kV
